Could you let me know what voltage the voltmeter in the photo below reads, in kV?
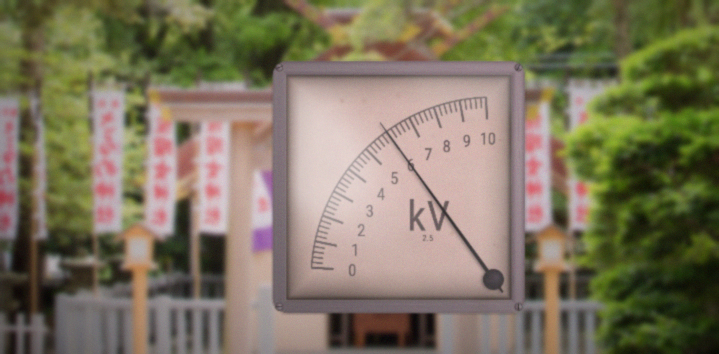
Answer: 6 kV
